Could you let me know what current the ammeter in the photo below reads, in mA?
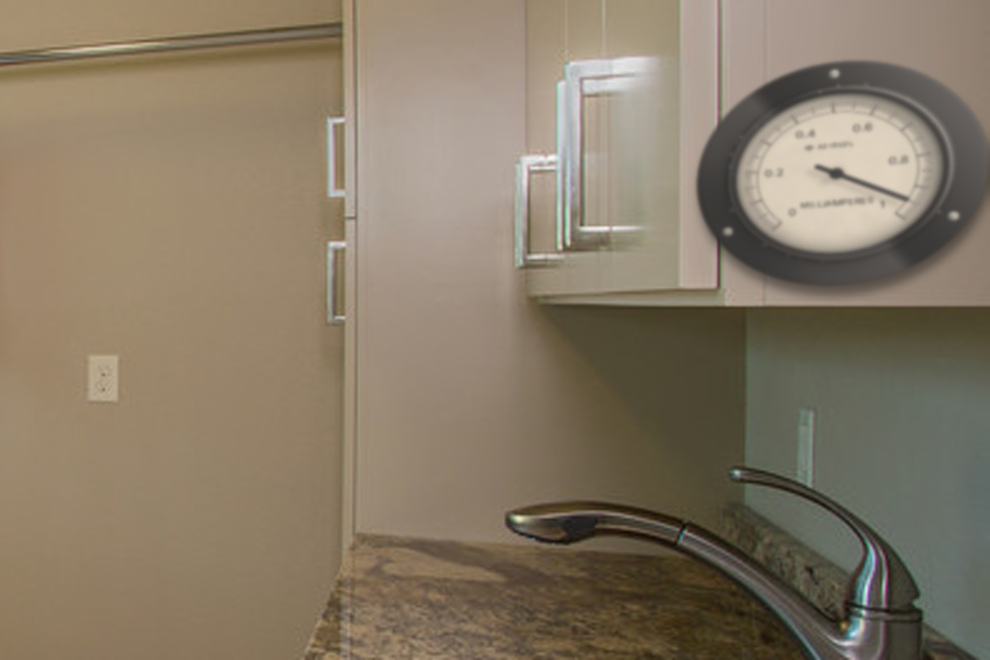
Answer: 0.95 mA
